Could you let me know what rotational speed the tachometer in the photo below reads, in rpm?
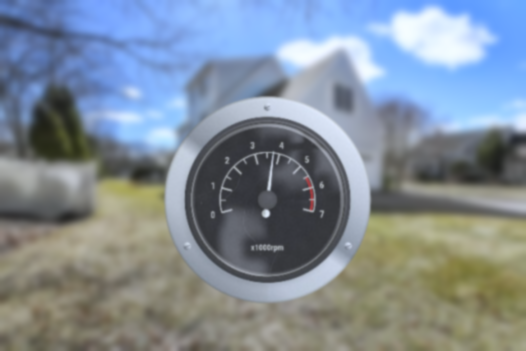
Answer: 3750 rpm
